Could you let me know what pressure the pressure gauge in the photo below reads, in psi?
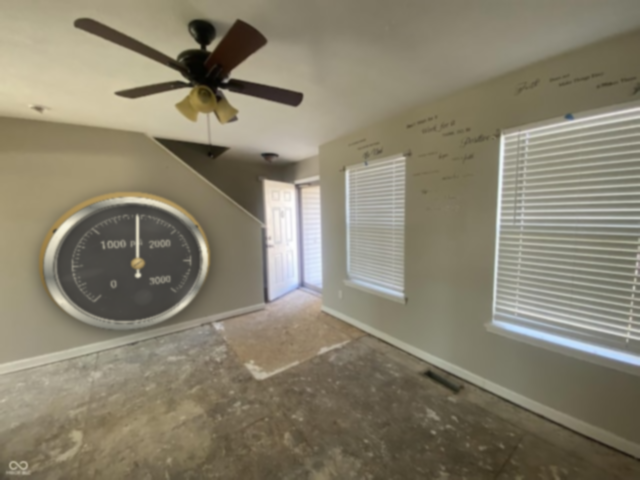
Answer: 1500 psi
